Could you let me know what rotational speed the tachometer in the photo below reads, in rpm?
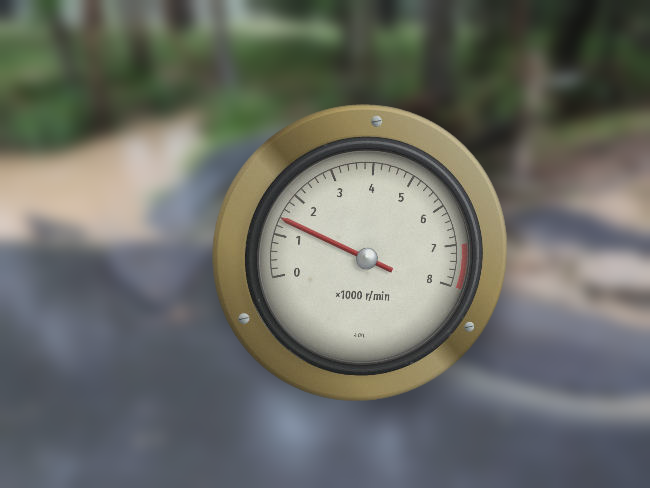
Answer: 1400 rpm
